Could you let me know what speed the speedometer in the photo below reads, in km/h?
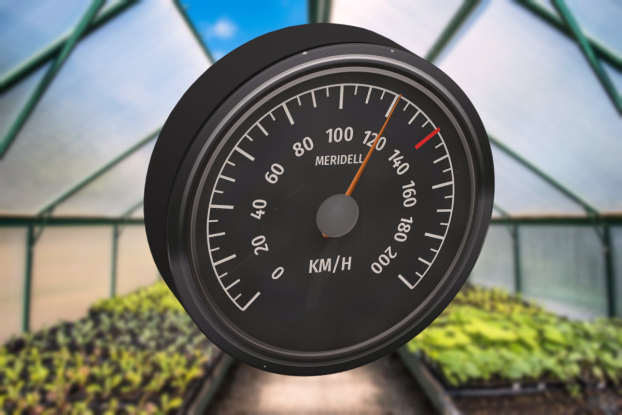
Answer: 120 km/h
